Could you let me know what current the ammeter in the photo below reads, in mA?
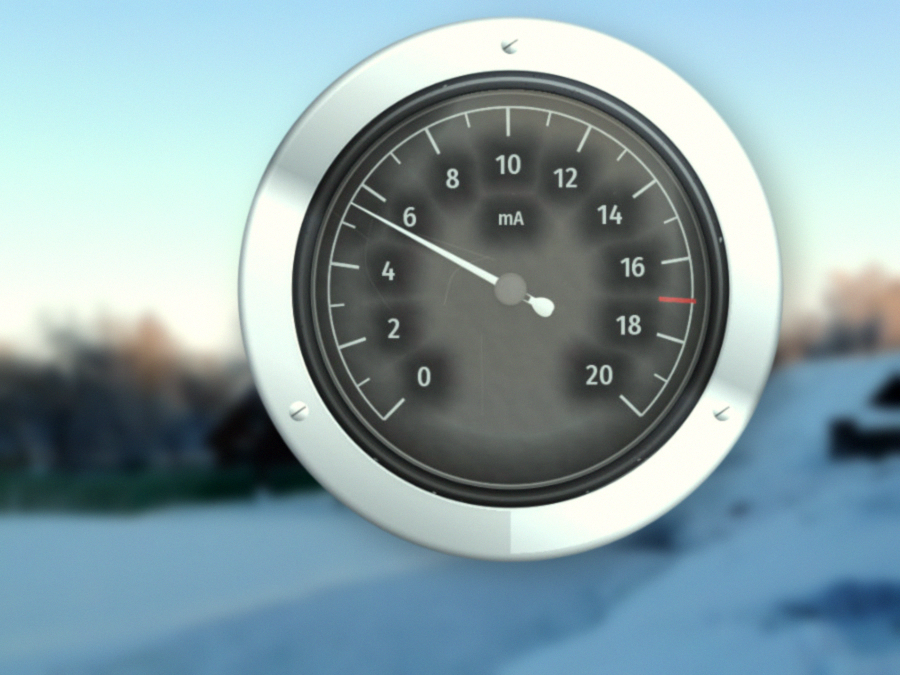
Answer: 5.5 mA
